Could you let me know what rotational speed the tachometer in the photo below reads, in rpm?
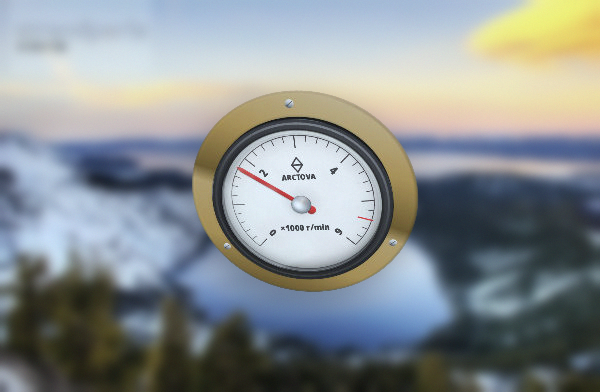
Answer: 1800 rpm
